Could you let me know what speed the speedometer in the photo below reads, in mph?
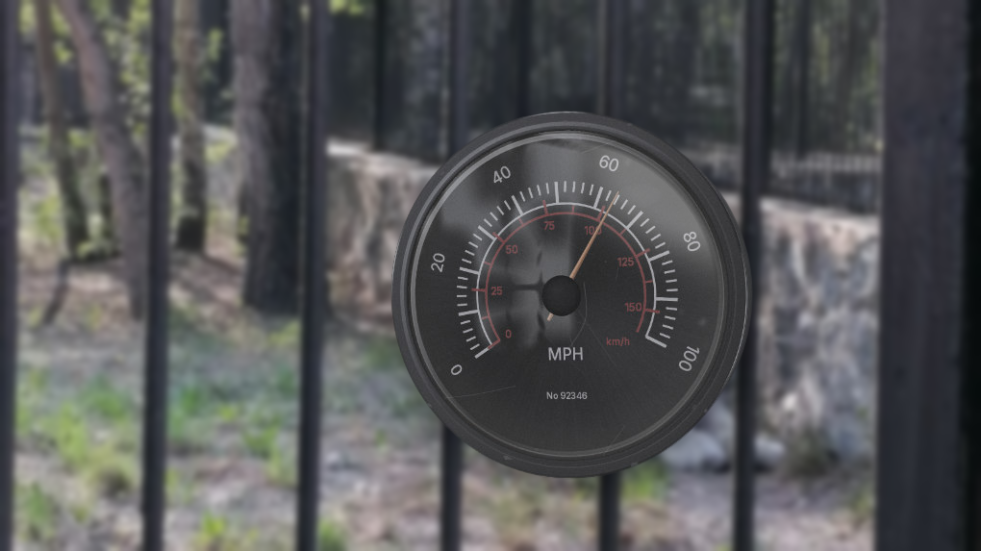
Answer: 64 mph
